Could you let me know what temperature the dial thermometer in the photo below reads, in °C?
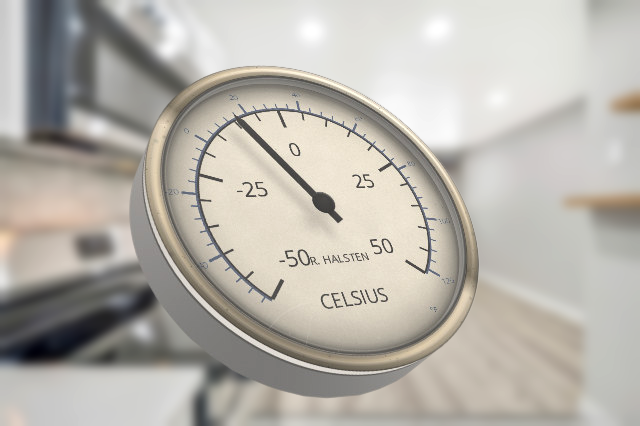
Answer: -10 °C
